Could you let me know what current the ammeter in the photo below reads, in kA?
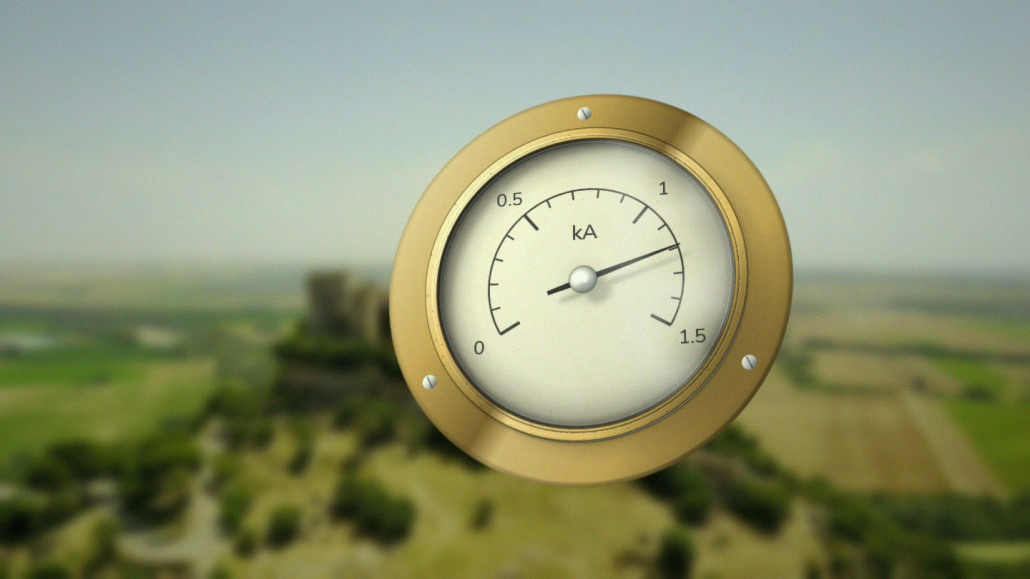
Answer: 1.2 kA
